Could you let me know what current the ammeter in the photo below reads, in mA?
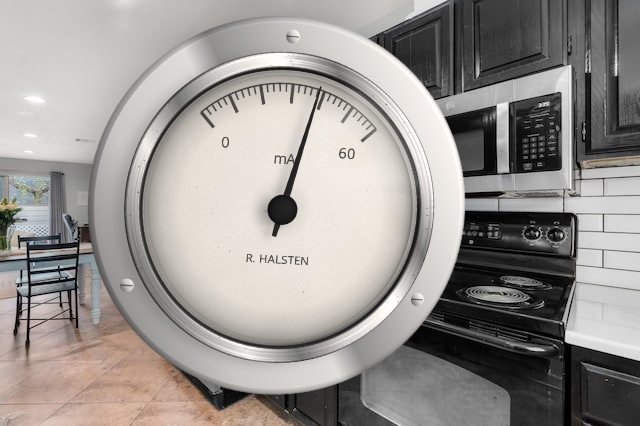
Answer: 38 mA
